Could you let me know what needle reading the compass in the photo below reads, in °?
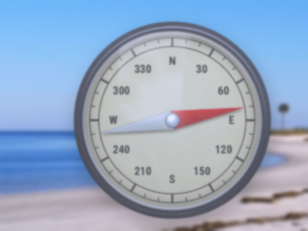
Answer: 80 °
